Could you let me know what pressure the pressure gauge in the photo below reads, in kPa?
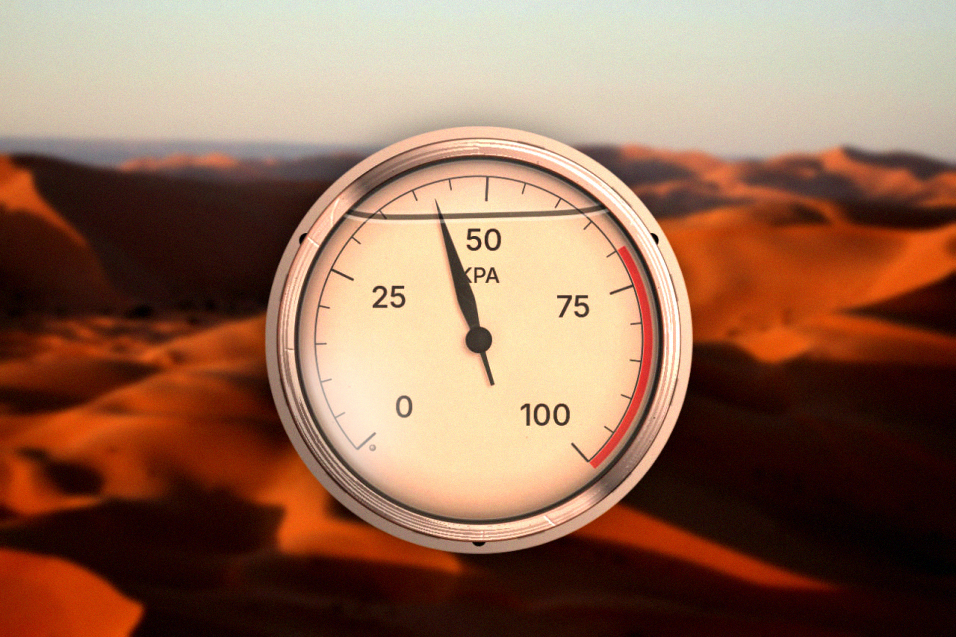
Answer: 42.5 kPa
